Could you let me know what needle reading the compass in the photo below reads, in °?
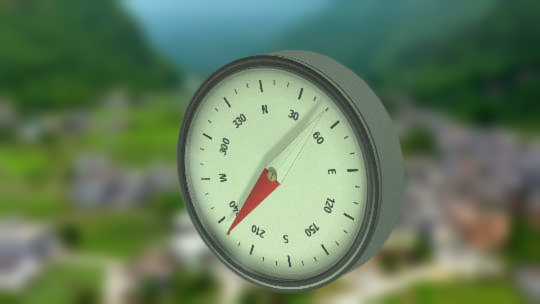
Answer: 230 °
